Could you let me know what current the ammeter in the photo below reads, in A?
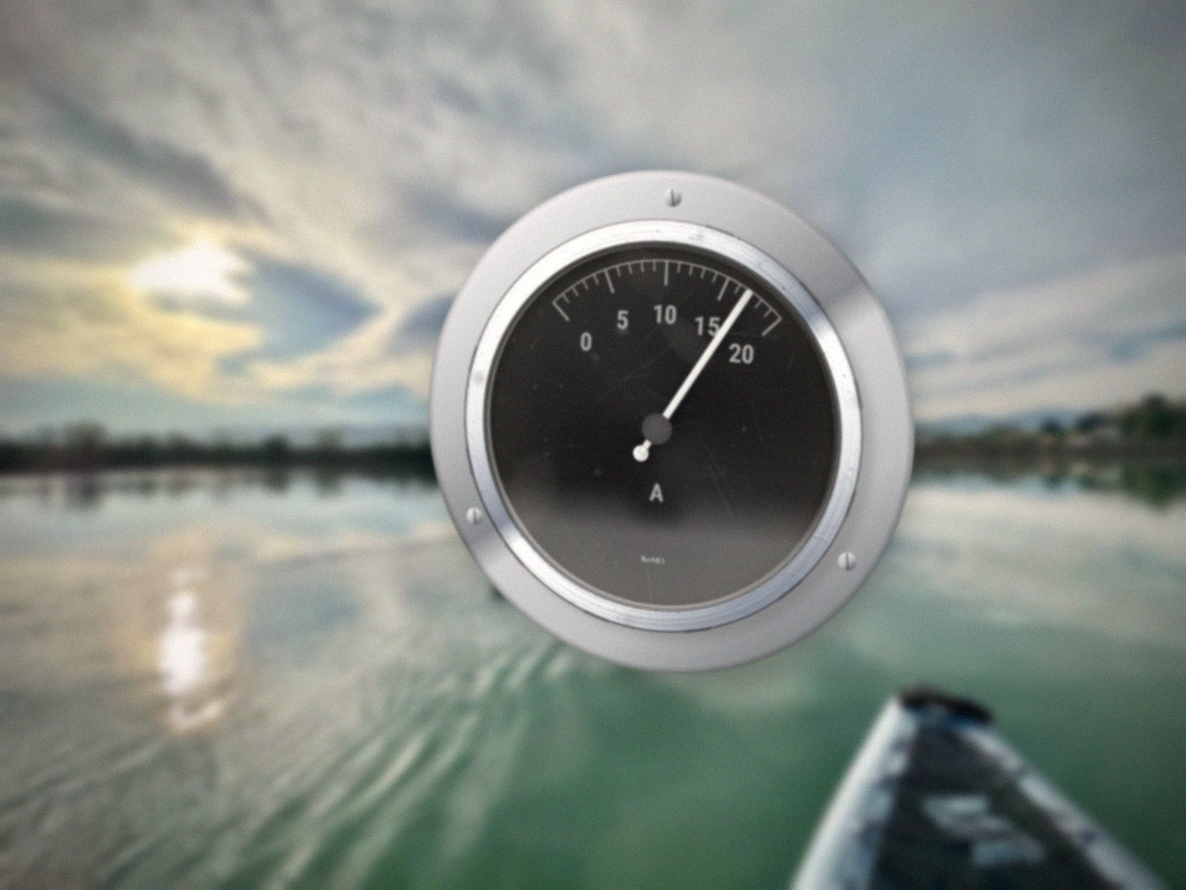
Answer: 17 A
